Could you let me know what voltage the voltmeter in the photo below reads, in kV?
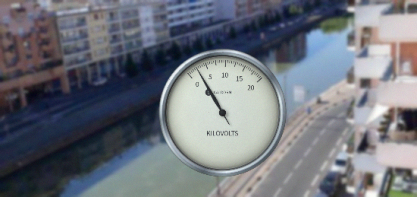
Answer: 2.5 kV
